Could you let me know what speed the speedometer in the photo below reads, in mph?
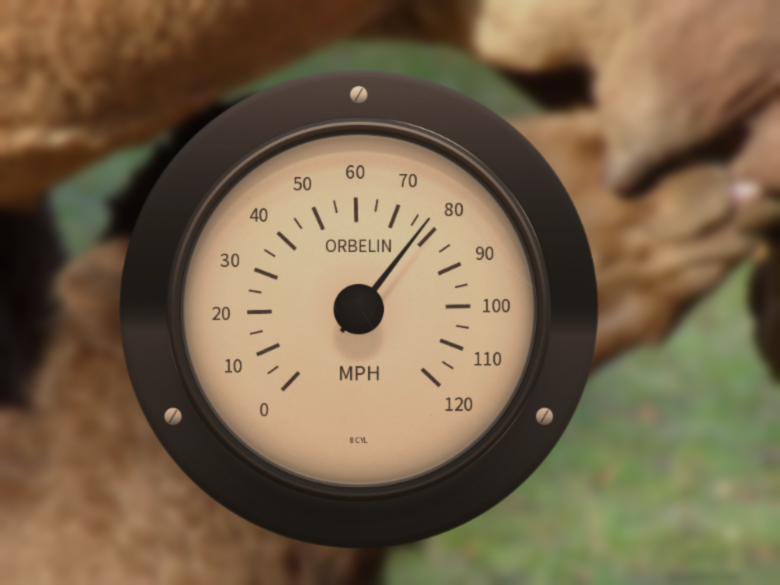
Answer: 77.5 mph
